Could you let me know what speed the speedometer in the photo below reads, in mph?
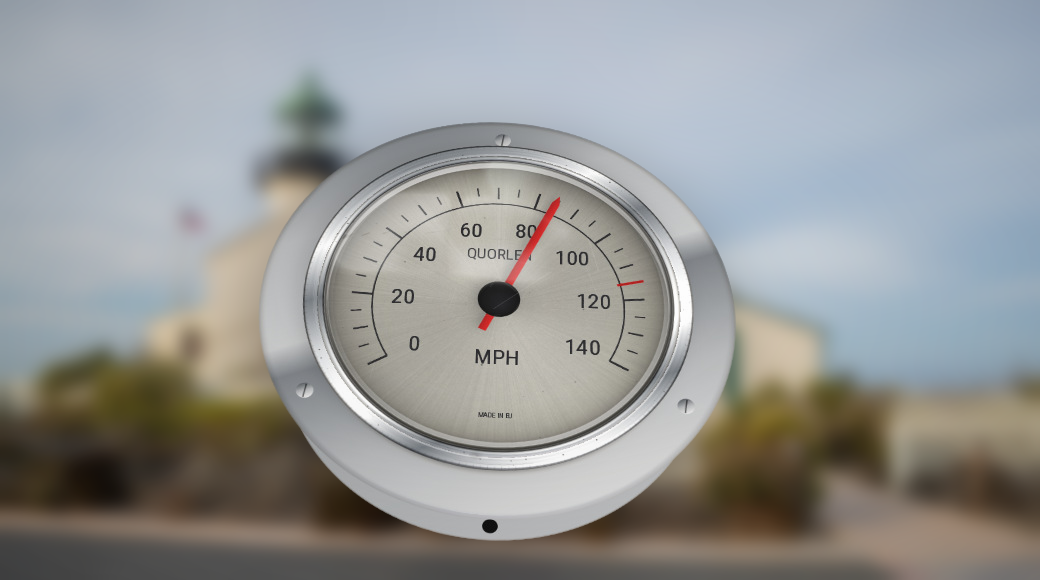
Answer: 85 mph
